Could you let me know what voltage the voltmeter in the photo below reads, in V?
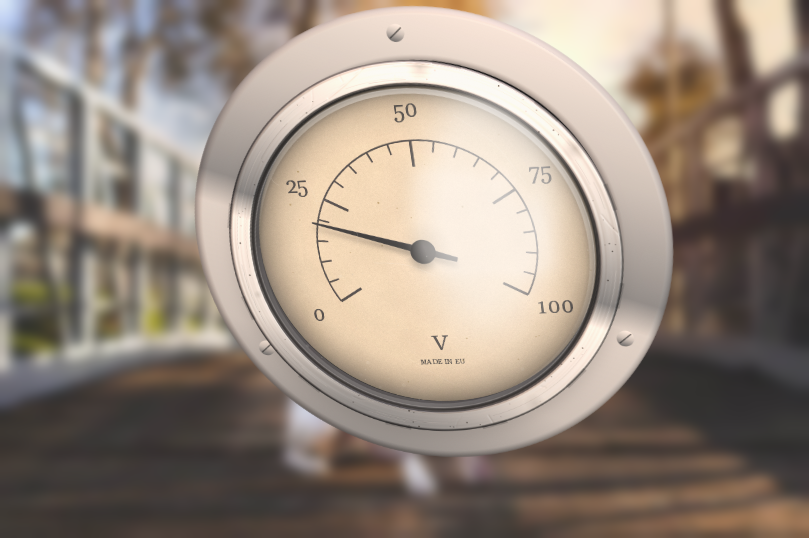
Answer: 20 V
